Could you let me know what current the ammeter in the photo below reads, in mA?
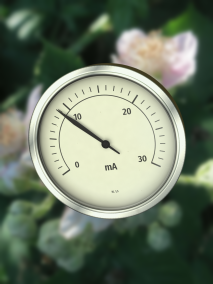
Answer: 9 mA
